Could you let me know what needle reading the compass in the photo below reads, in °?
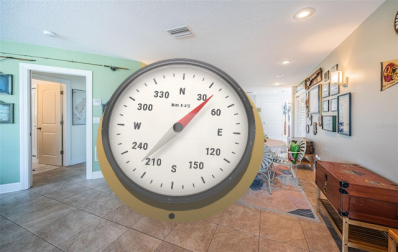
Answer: 40 °
